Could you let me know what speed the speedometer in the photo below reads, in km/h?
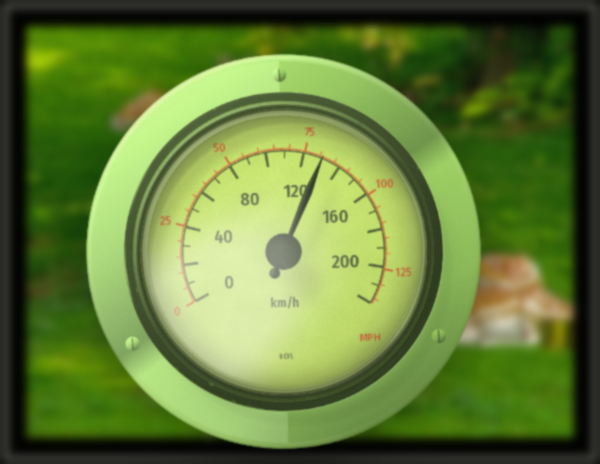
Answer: 130 km/h
